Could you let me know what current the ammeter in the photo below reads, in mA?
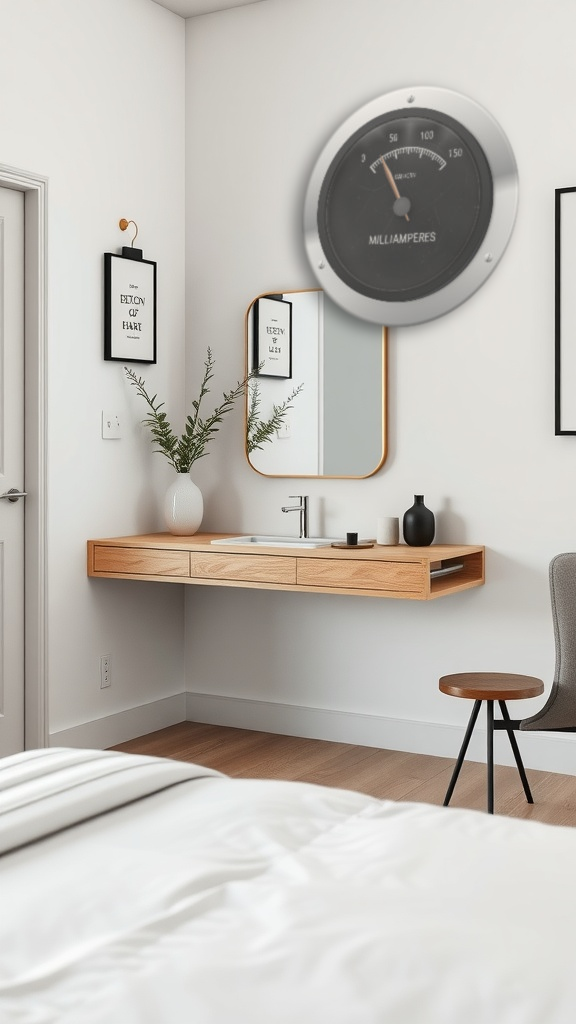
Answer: 25 mA
